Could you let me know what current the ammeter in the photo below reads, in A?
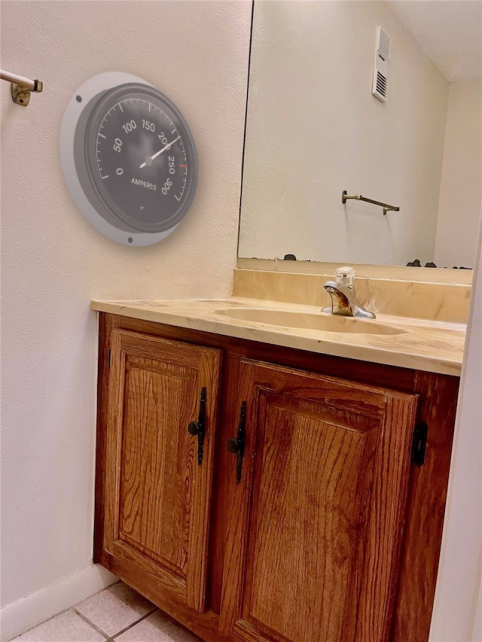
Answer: 210 A
